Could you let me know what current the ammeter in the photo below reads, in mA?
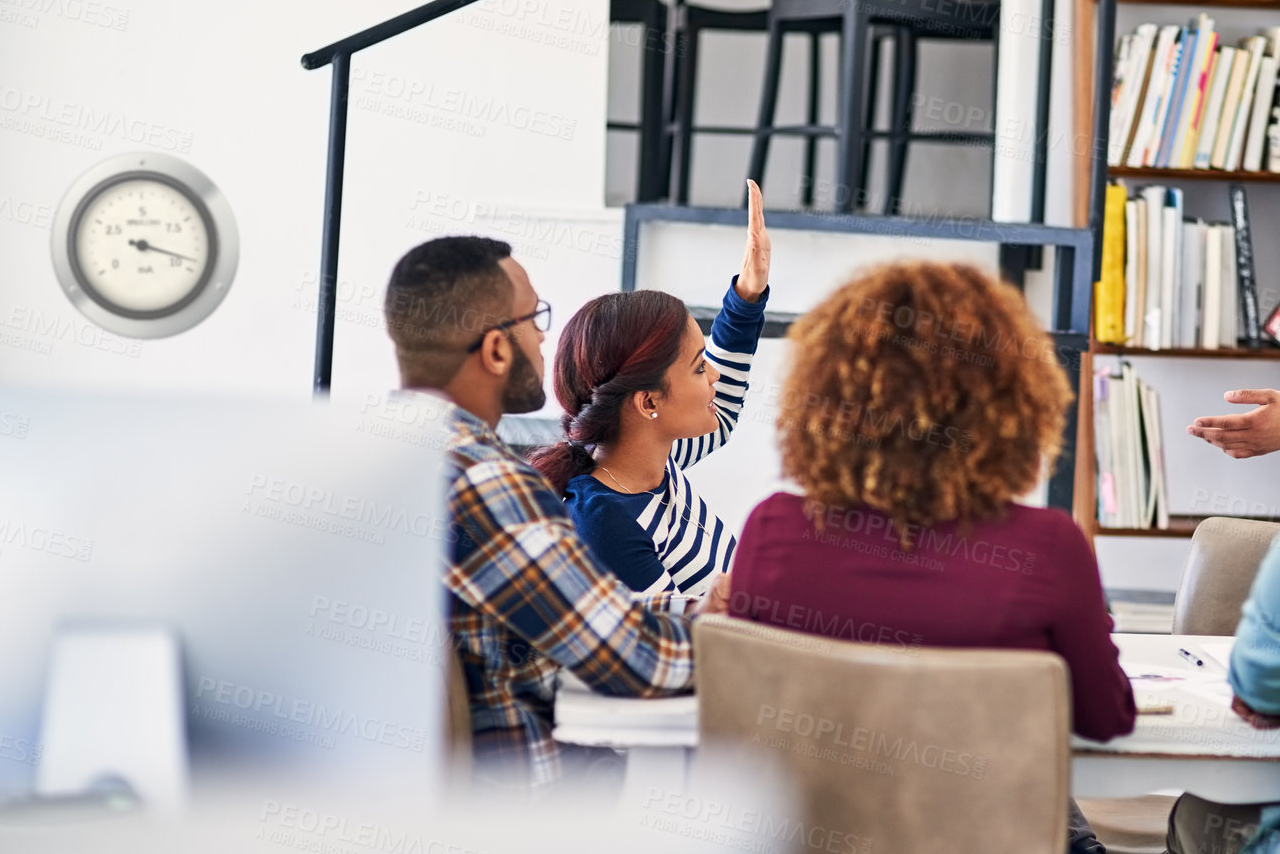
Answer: 9.5 mA
